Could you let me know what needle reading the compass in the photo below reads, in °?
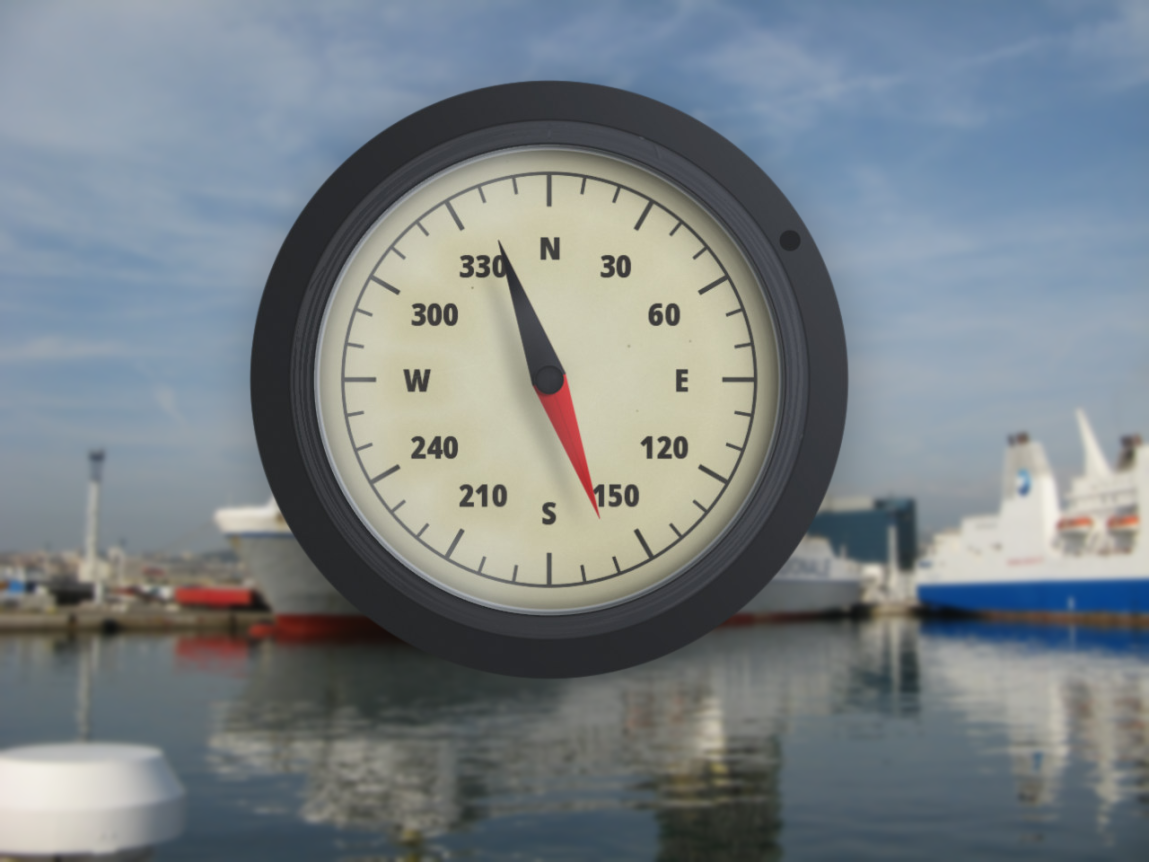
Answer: 160 °
